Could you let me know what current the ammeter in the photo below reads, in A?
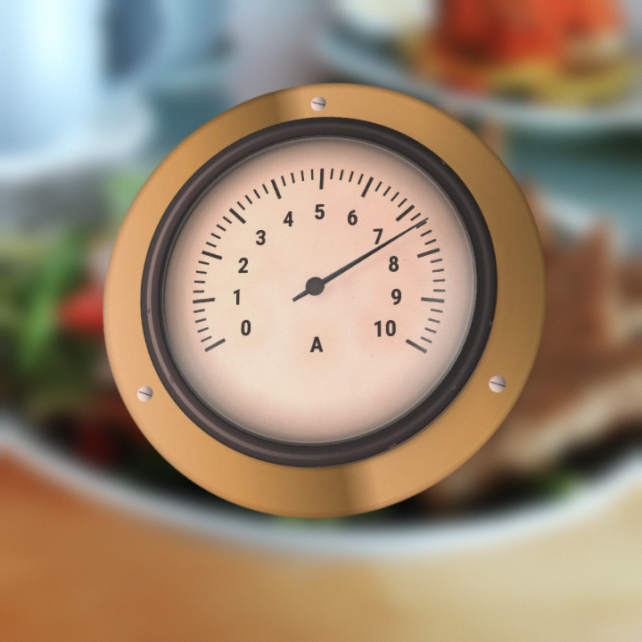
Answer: 7.4 A
